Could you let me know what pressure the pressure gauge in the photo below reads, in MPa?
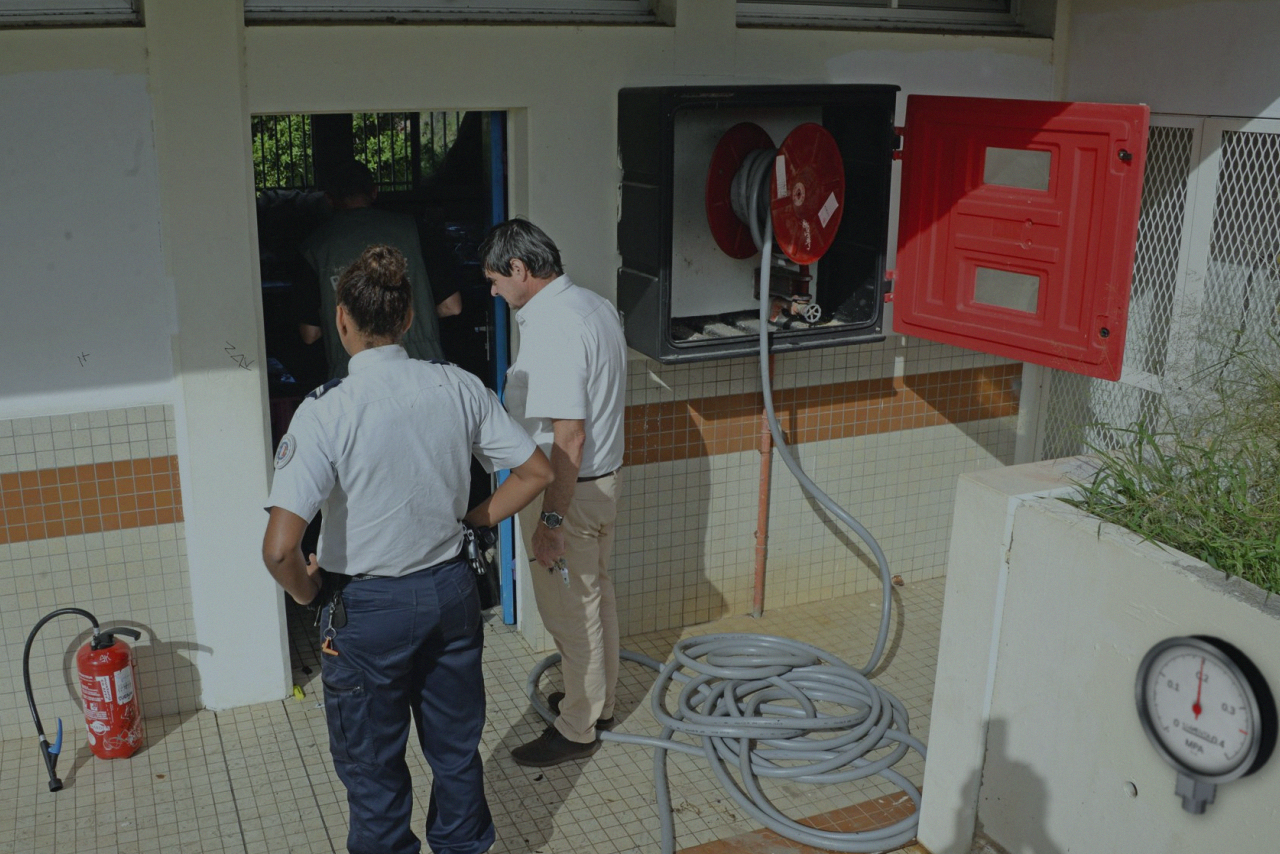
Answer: 0.2 MPa
